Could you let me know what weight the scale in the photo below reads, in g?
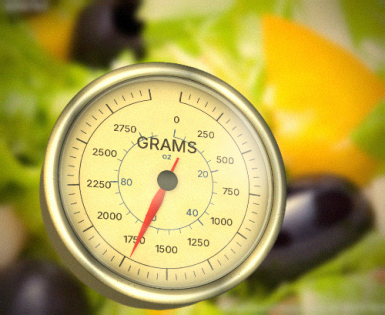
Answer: 1725 g
